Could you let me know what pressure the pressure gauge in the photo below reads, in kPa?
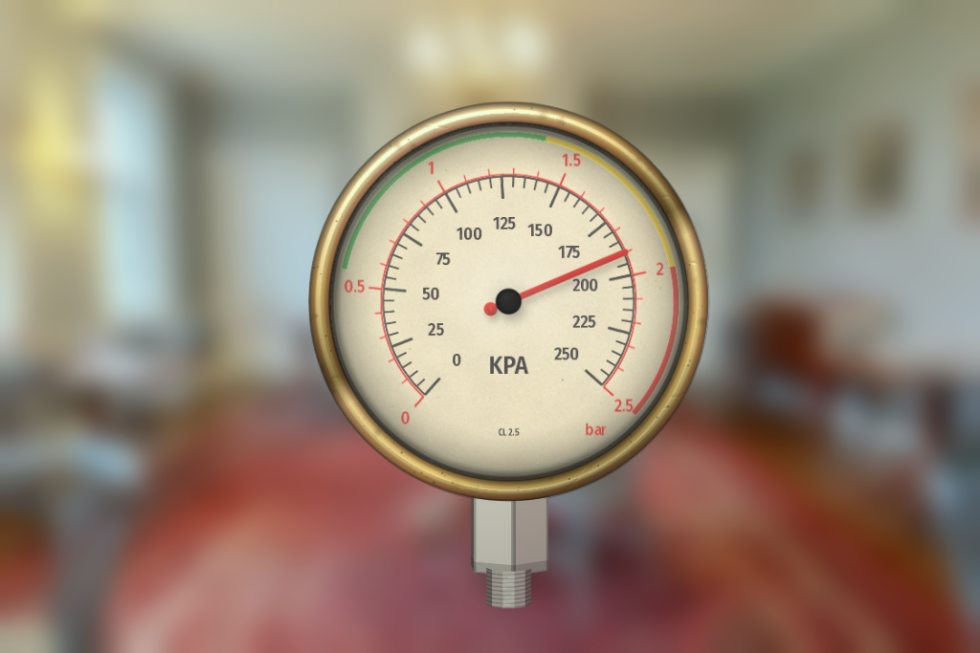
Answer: 190 kPa
